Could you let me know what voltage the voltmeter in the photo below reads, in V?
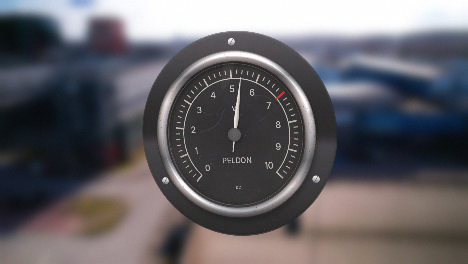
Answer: 5.4 V
